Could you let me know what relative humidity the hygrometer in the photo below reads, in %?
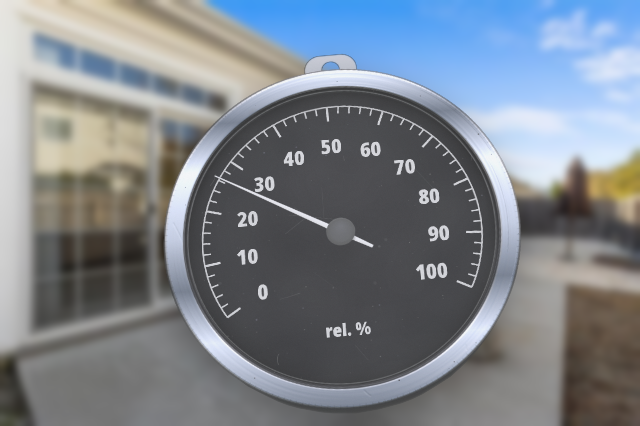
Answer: 26 %
